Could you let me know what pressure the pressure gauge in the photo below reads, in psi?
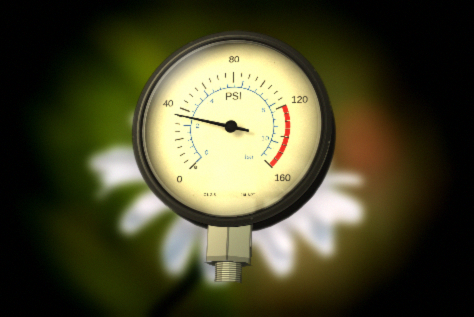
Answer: 35 psi
